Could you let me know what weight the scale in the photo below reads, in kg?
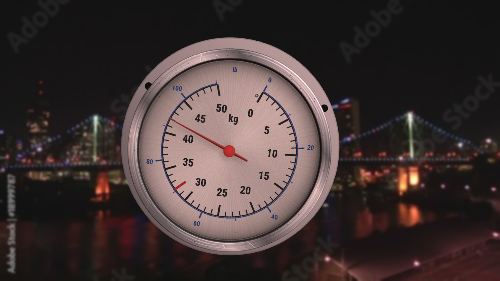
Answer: 42 kg
